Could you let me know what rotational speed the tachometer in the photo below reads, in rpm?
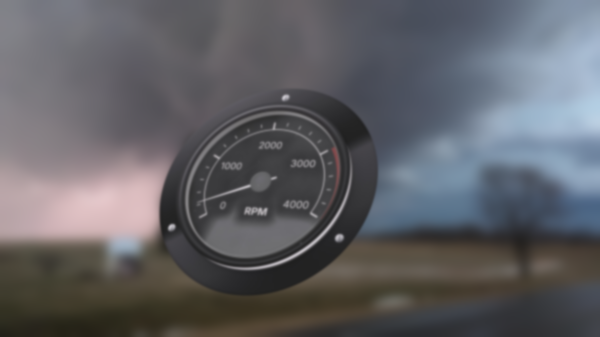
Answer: 200 rpm
